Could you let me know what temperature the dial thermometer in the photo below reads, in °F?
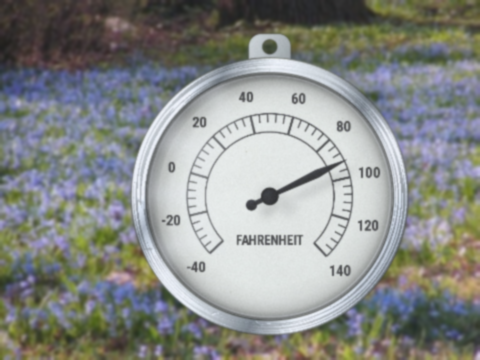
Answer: 92 °F
